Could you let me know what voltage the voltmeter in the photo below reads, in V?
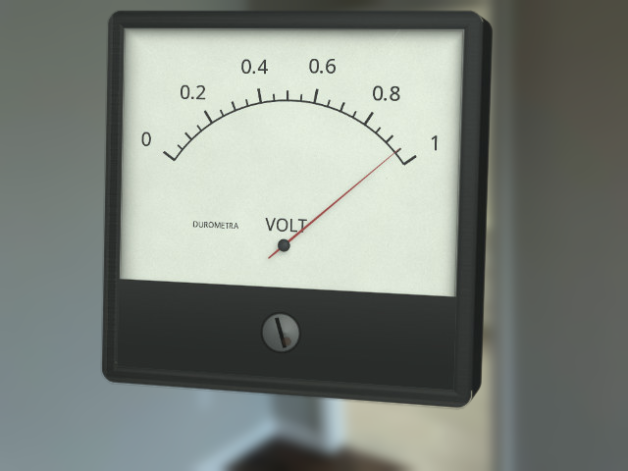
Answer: 0.95 V
